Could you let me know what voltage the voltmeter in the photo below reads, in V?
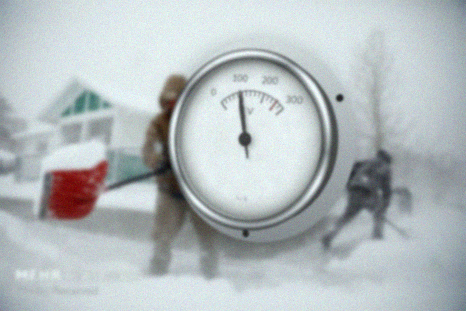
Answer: 100 V
